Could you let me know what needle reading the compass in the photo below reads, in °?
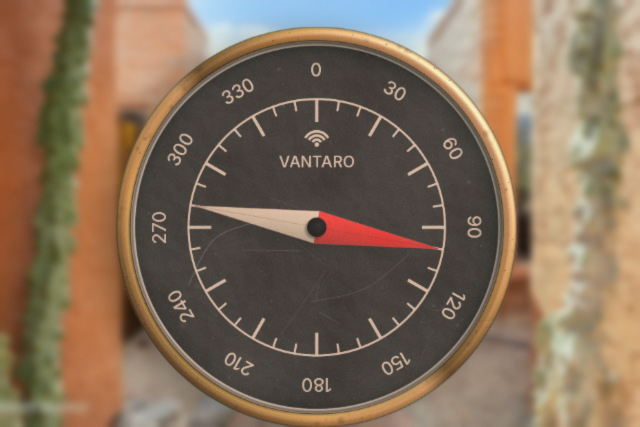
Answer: 100 °
